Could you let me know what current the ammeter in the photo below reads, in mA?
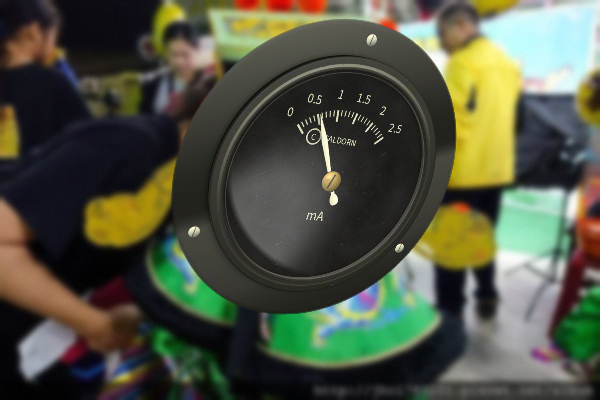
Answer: 0.5 mA
